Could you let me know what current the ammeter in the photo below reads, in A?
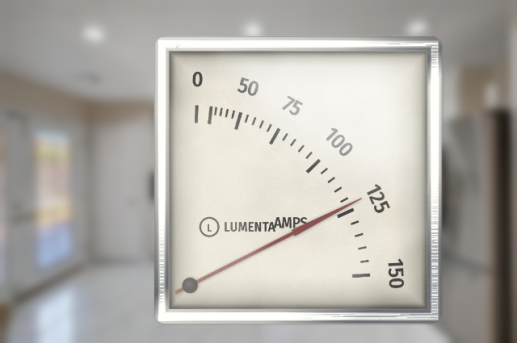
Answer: 122.5 A
